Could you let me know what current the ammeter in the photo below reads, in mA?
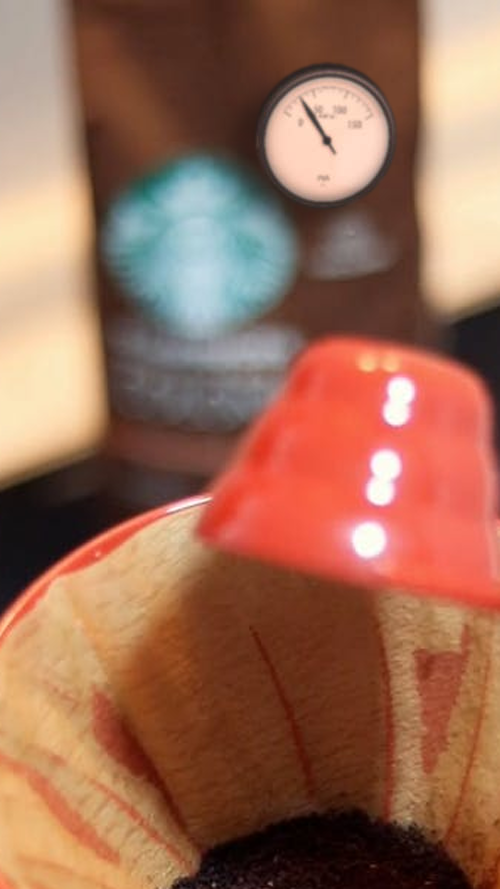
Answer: 30 mA
